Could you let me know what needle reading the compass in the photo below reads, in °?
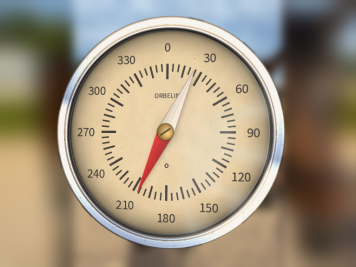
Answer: 205 °
